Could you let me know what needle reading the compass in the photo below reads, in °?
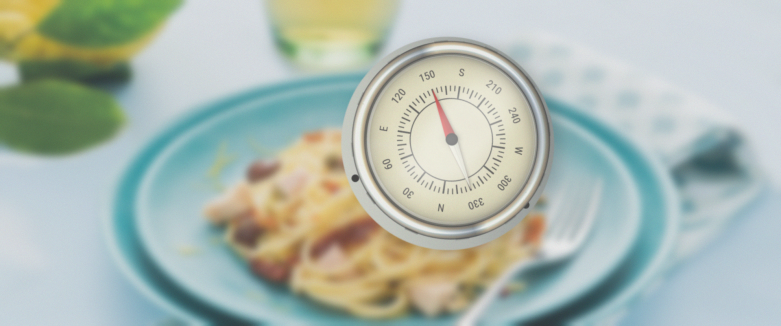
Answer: 150 °
